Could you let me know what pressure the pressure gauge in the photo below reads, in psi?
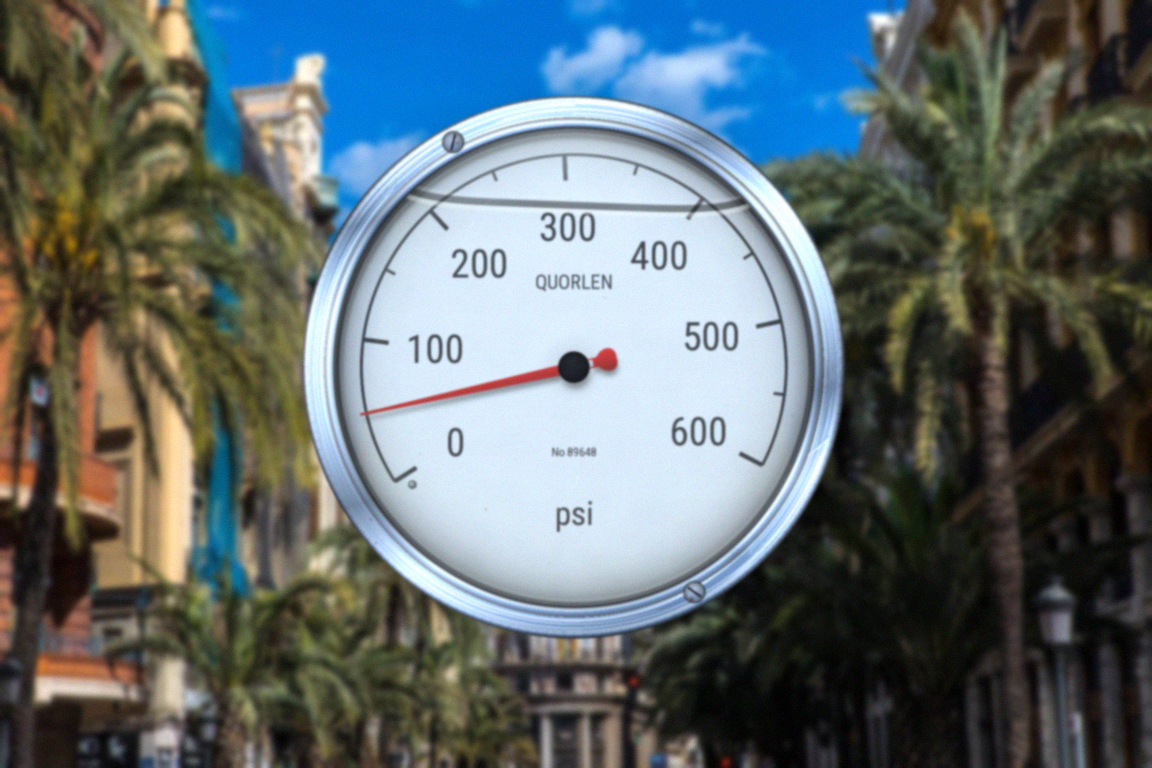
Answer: 50 psi
